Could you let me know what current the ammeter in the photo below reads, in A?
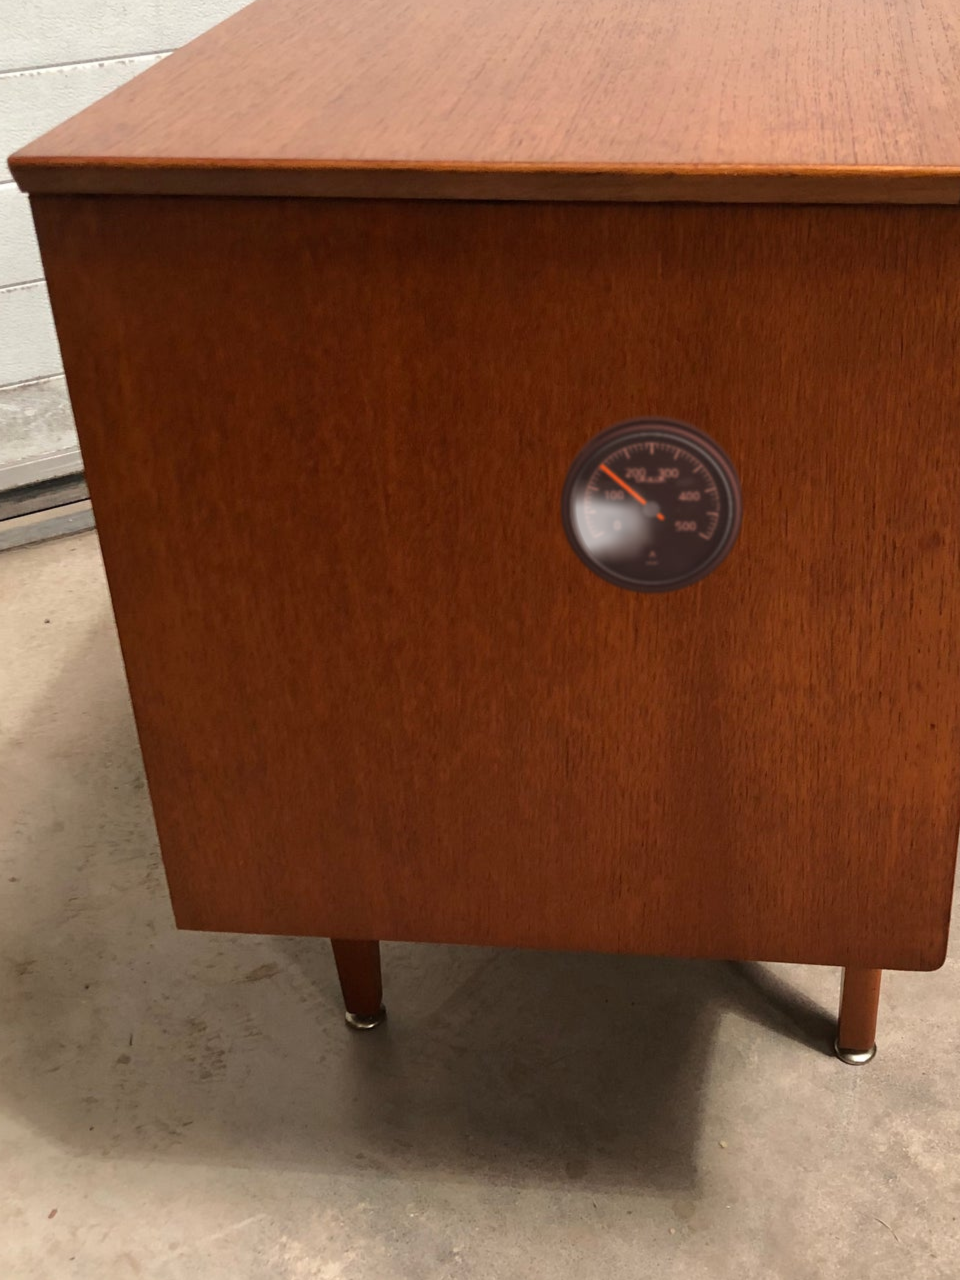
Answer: 150 A
